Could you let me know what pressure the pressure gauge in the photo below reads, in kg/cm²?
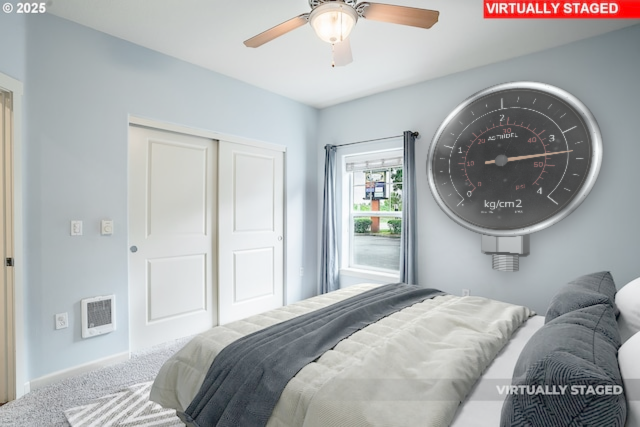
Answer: 3.3 kg/cm²
